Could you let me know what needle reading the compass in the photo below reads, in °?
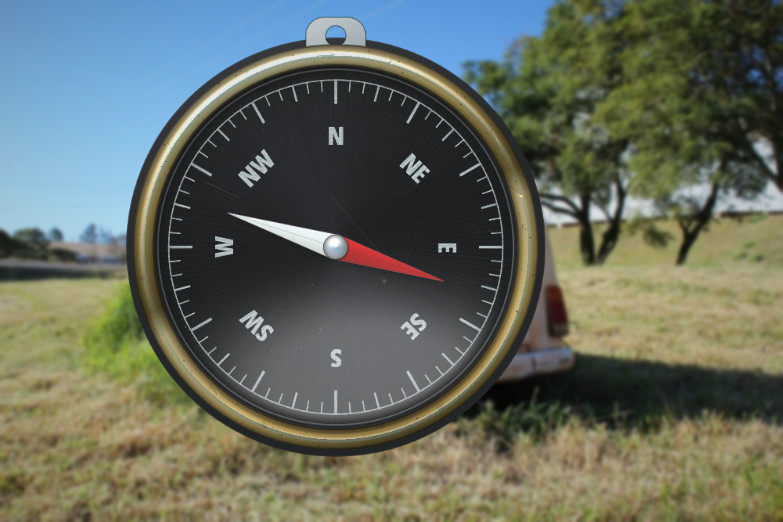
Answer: 107.5 °
